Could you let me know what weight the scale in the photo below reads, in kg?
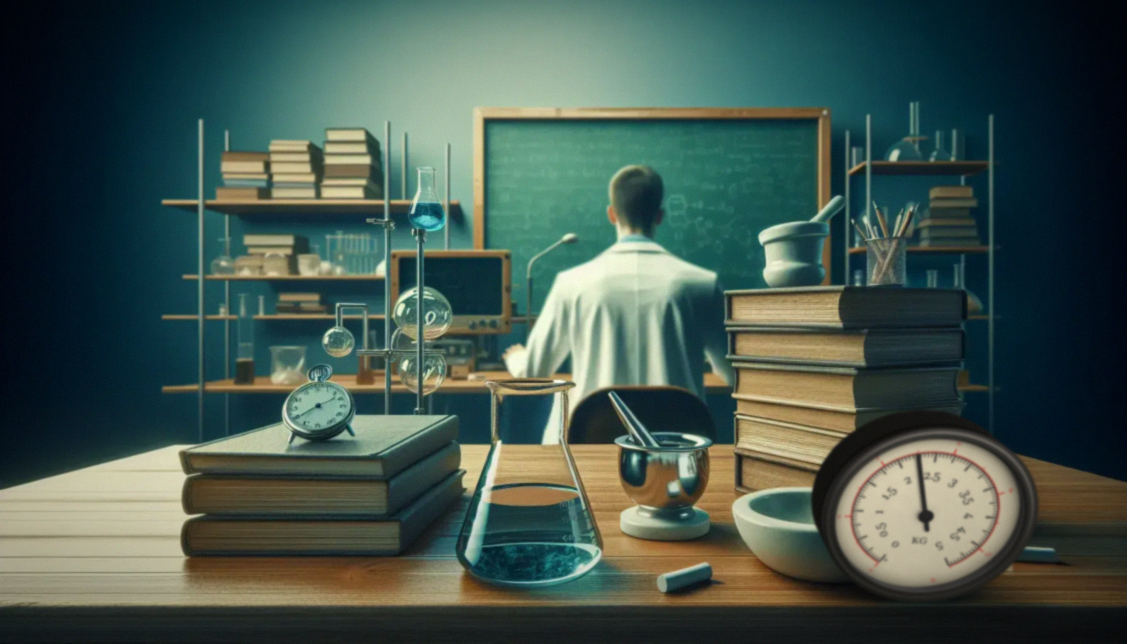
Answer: 2.25 kg
